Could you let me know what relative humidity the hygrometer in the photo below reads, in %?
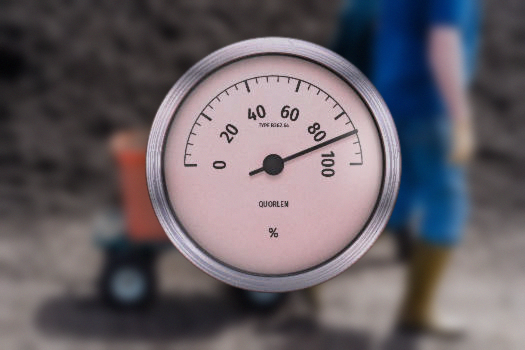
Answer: 88 %
